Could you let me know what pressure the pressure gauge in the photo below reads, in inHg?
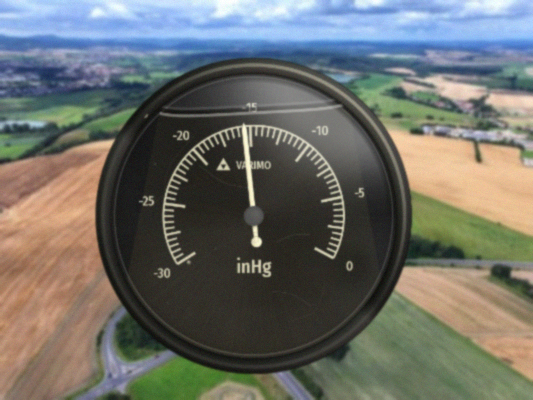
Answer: -15.5 inHg
